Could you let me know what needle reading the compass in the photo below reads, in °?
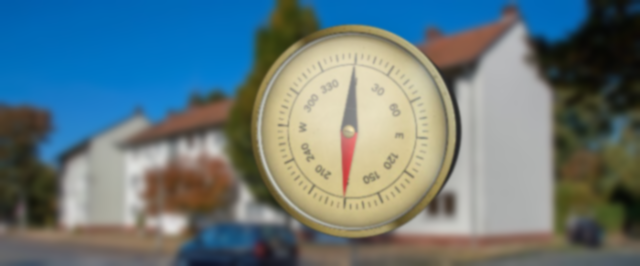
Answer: 180 °
